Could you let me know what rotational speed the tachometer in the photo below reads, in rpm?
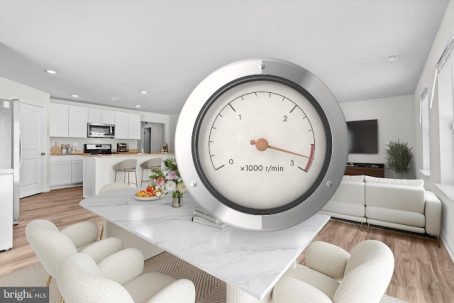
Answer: 2800 rpm
